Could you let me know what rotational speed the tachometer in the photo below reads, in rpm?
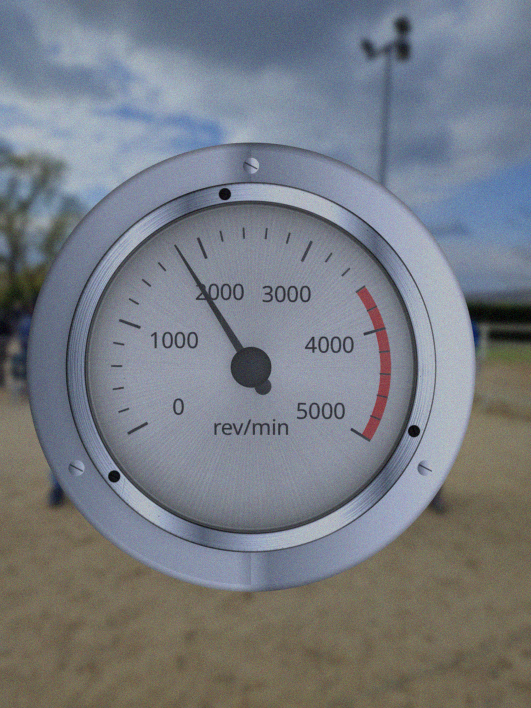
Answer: 1800 rpm
